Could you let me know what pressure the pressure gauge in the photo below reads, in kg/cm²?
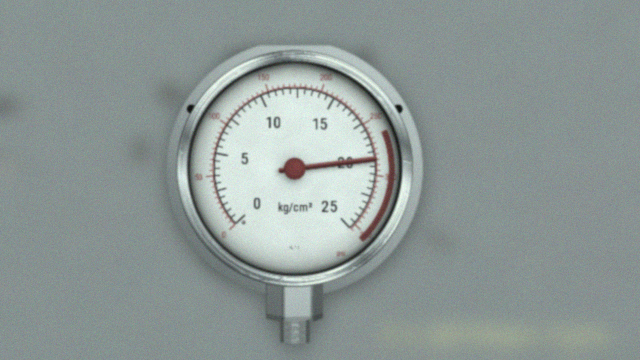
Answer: 20 kg/cm²
